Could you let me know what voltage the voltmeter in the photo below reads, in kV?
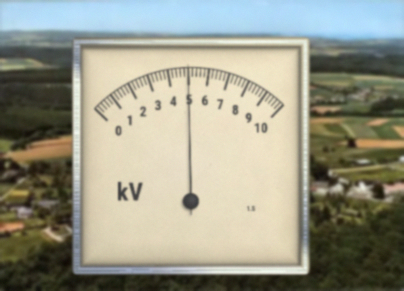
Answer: 5 kV
